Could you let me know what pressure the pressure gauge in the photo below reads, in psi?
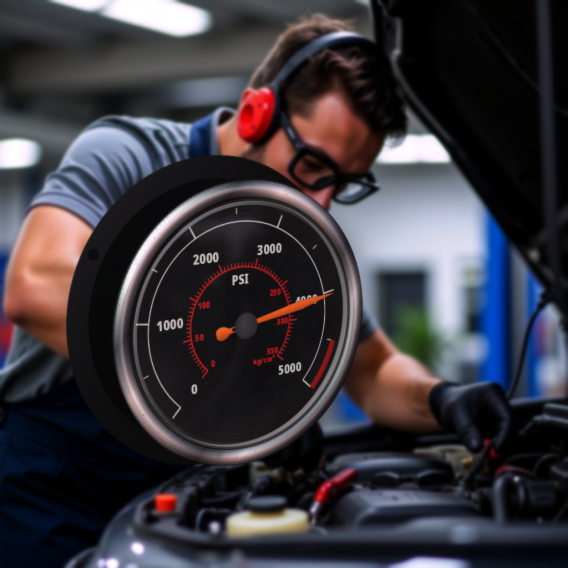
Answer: 4000 psi
